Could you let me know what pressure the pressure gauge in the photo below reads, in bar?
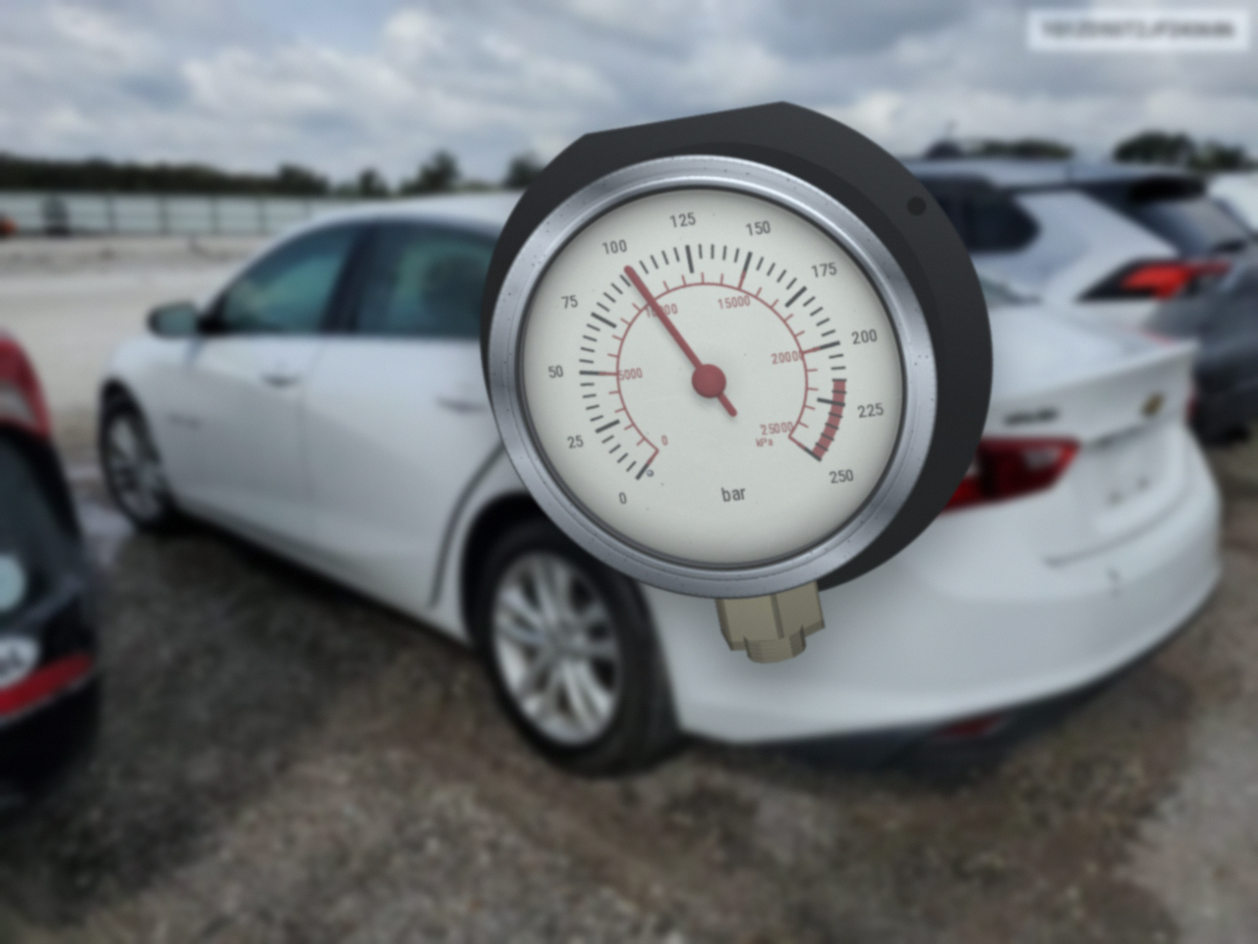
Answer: 100 bar
